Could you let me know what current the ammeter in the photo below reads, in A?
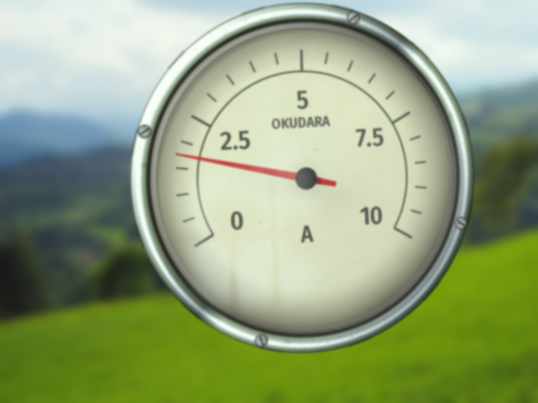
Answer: 1.75 A
